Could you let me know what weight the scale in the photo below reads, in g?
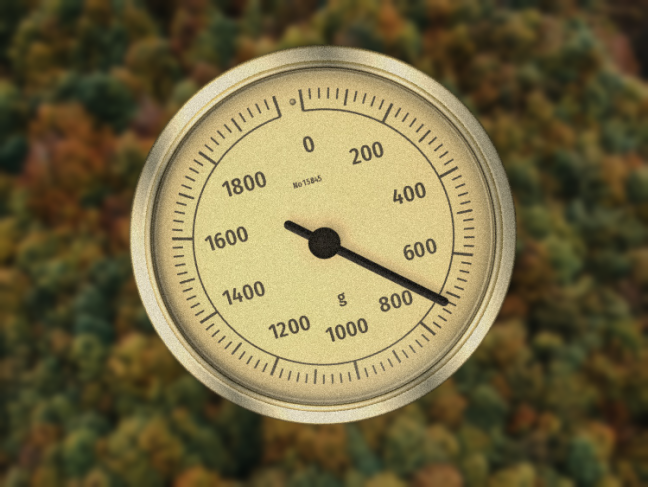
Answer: 720 g
